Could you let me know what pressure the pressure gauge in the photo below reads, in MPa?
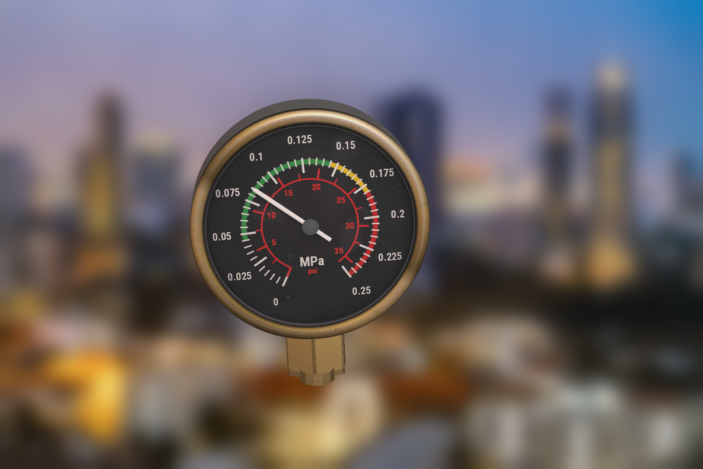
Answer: 0.085 MPa
